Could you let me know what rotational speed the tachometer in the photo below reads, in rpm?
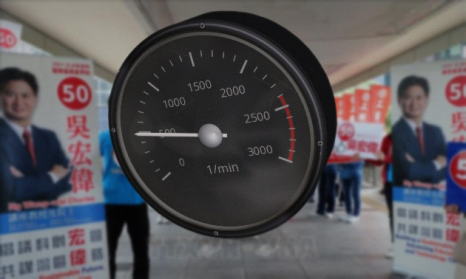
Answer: 500 rpm
